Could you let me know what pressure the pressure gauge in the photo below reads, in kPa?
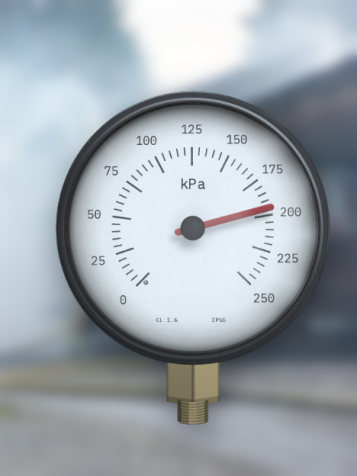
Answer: 195 kPa
